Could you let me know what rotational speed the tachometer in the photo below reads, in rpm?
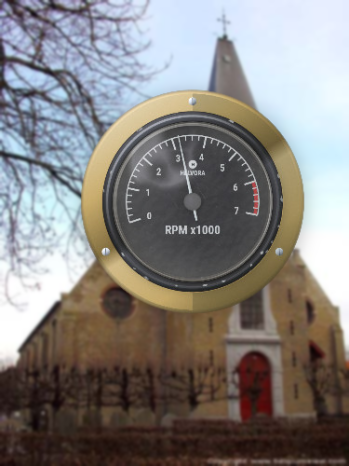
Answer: 3200 rpm
